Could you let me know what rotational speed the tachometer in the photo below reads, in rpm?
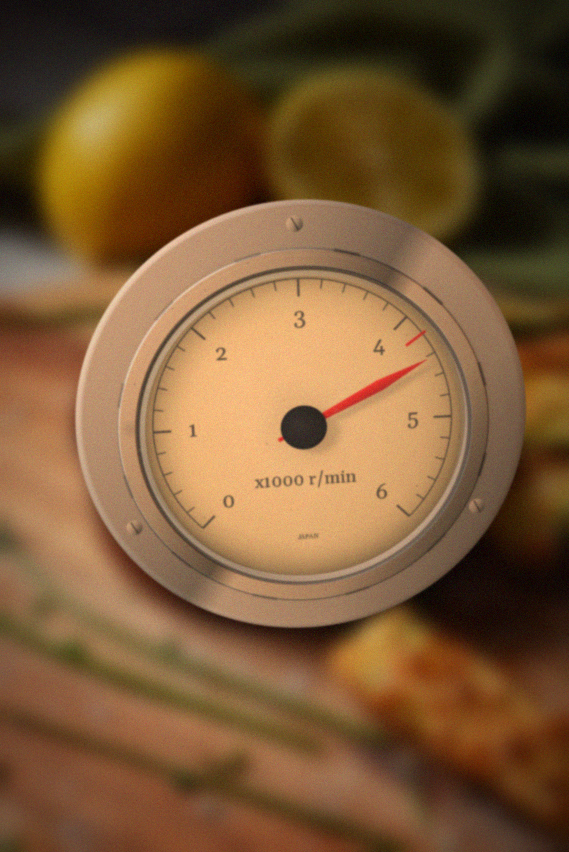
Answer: 4400 rpm
